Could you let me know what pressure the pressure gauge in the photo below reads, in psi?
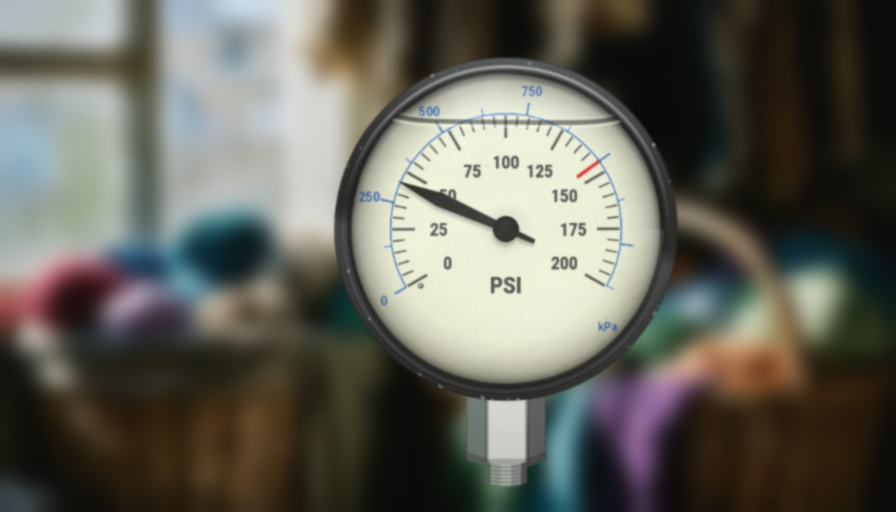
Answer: 45 psi
